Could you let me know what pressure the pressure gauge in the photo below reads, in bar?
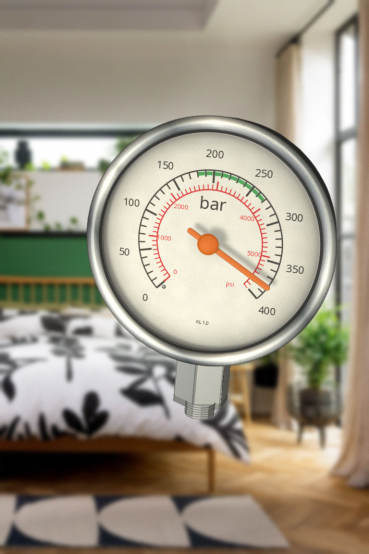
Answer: 380 bar
